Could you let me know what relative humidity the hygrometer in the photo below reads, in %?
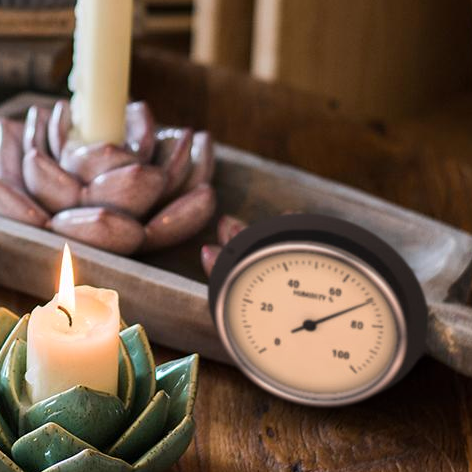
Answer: 70 %
